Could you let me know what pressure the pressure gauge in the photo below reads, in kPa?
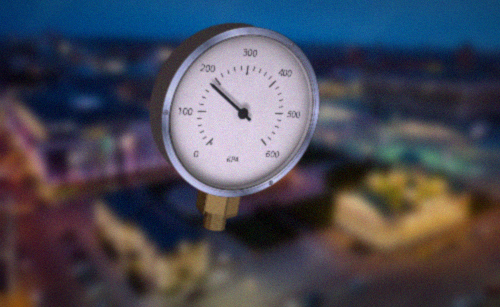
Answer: 180 kPa
